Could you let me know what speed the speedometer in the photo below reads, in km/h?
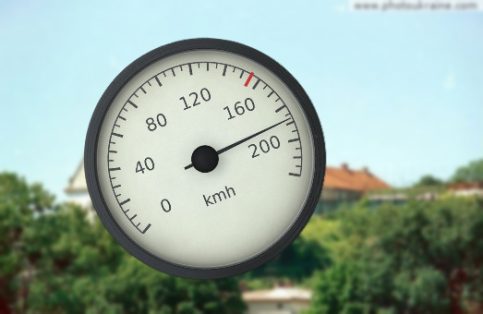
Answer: 187.5 km/h
